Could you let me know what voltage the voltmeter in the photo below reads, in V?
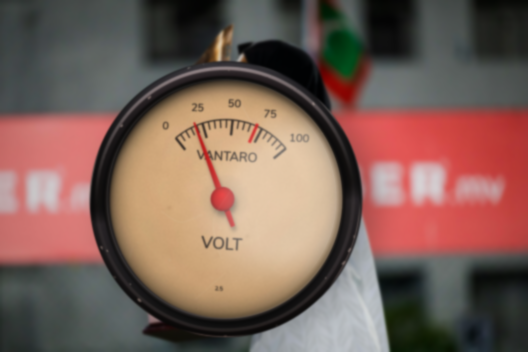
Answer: 20 V
